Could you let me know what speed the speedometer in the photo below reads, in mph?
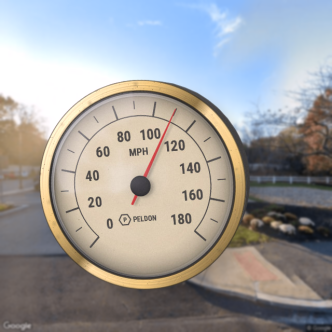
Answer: 110 mph
